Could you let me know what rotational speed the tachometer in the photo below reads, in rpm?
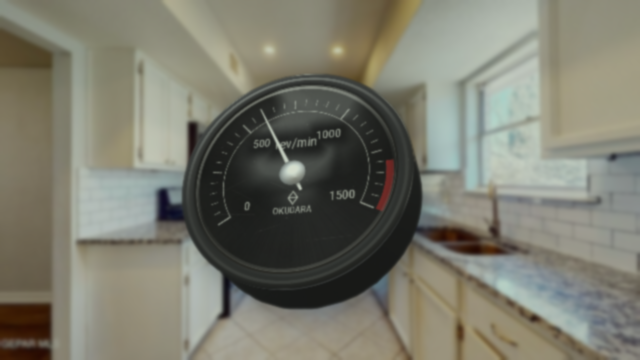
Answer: 600 rpm
